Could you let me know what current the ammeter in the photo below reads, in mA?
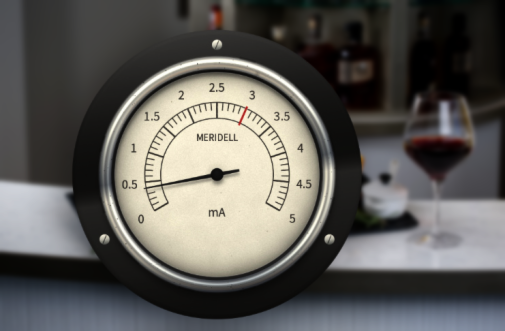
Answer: 0.4 mA
